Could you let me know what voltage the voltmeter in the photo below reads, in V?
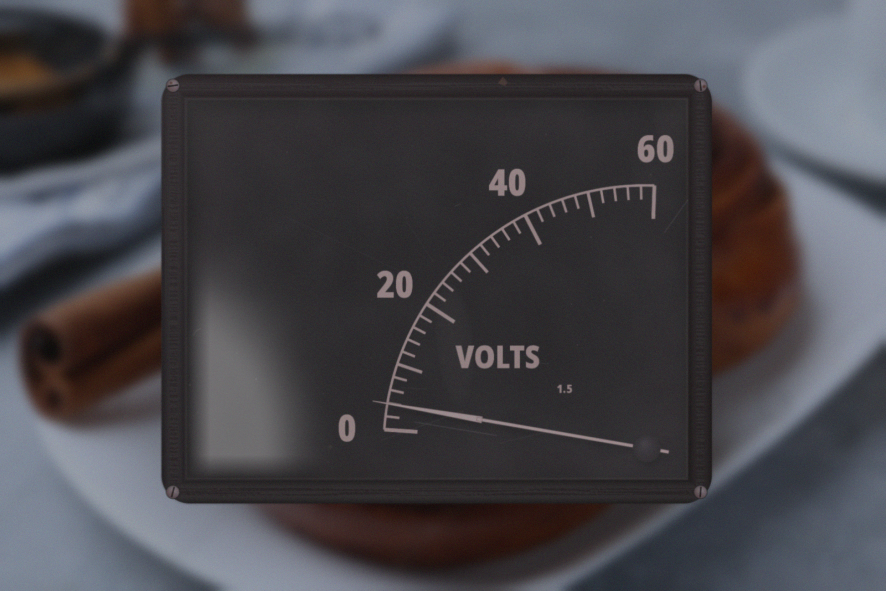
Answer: 4 V
